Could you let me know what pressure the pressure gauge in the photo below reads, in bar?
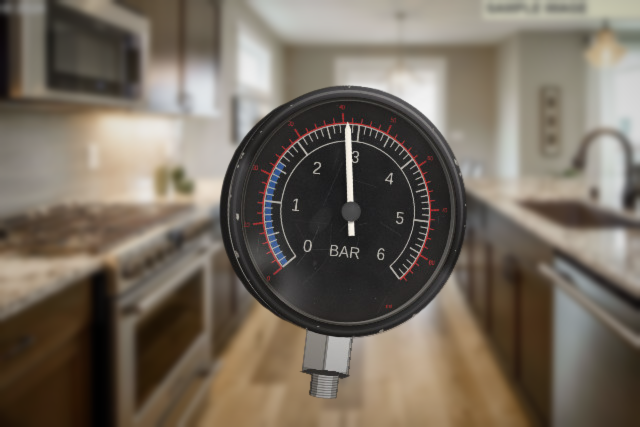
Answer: 2.8 bar
